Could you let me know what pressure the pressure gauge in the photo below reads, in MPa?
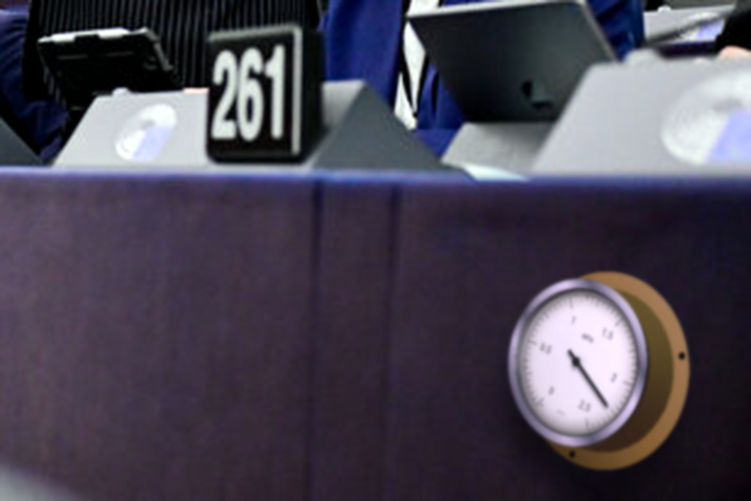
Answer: 2.25 MPa
